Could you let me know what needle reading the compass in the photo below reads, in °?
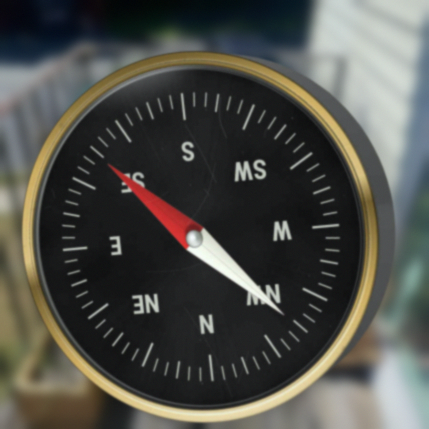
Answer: 135 °
